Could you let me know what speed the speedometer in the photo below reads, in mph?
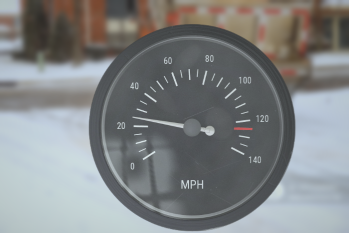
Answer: 25 mph
